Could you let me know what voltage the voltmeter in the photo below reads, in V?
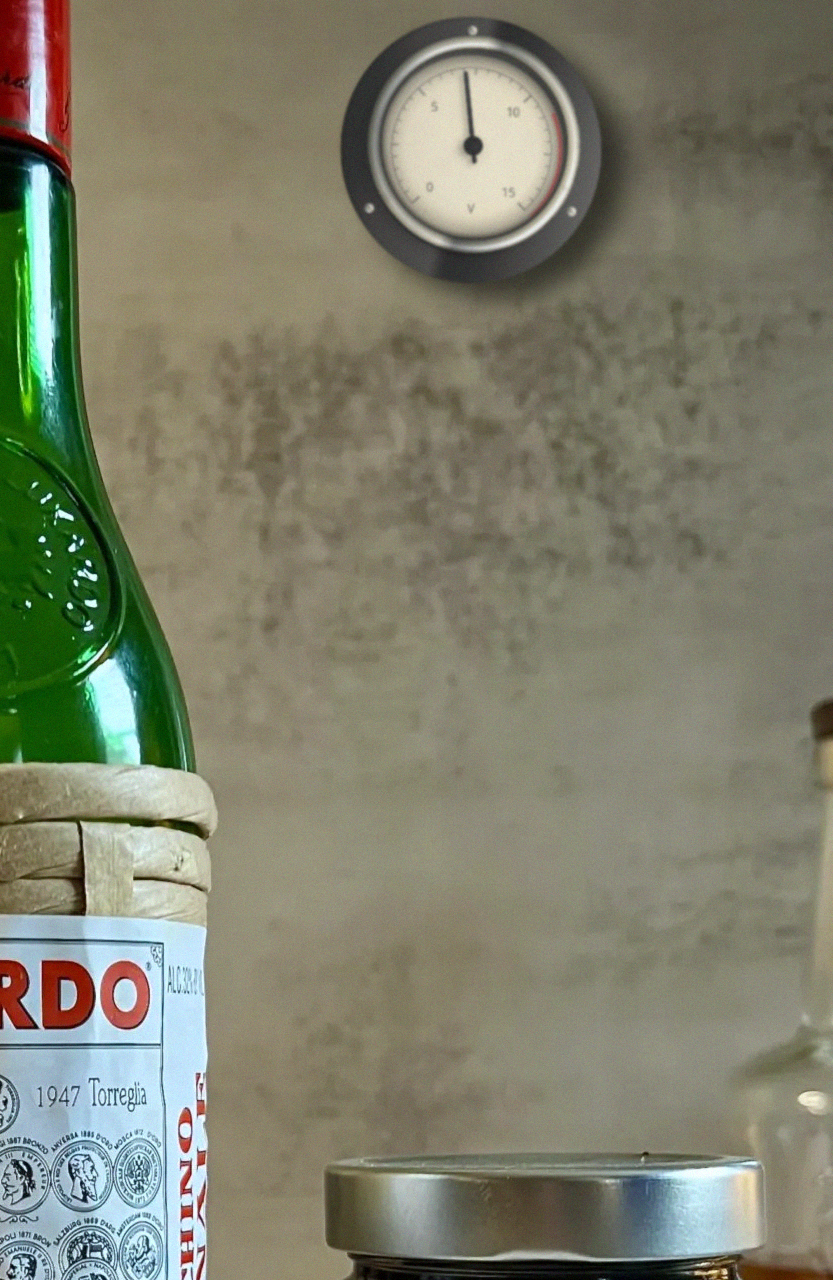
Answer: 7 V
